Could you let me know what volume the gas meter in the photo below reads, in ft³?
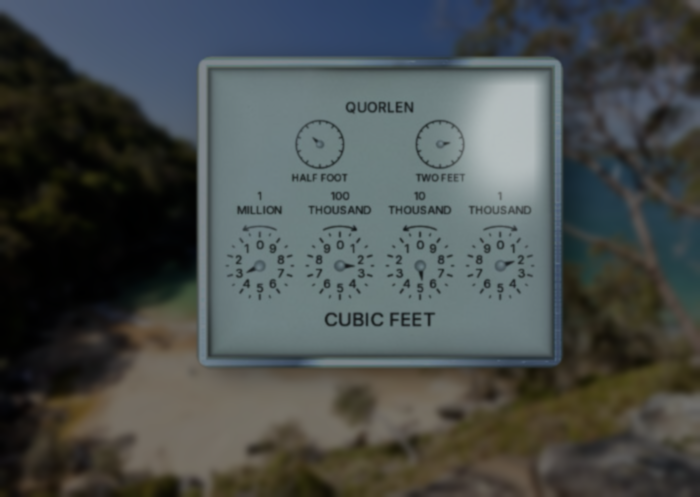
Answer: 325200 ft³
